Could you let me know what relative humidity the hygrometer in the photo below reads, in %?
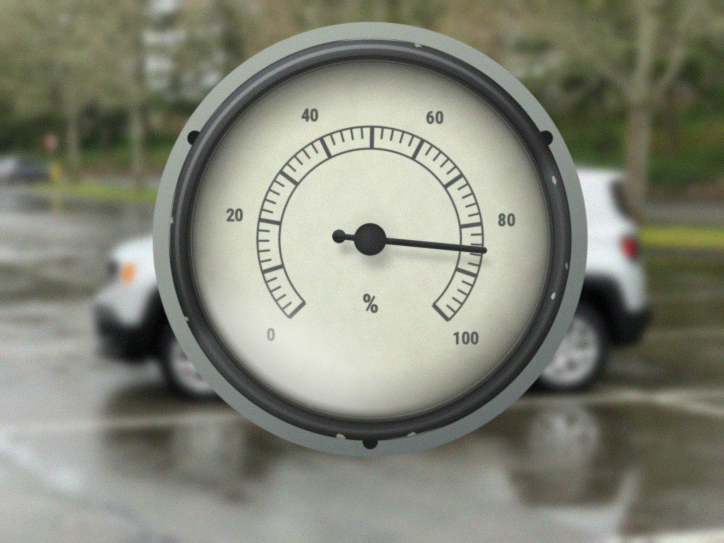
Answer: 85 %
